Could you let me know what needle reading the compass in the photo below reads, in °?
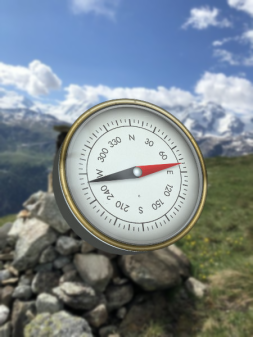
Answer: 80 °
